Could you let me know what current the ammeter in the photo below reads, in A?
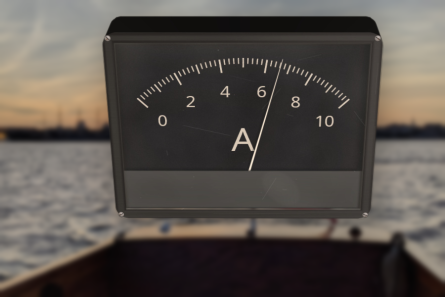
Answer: 6.6 A
